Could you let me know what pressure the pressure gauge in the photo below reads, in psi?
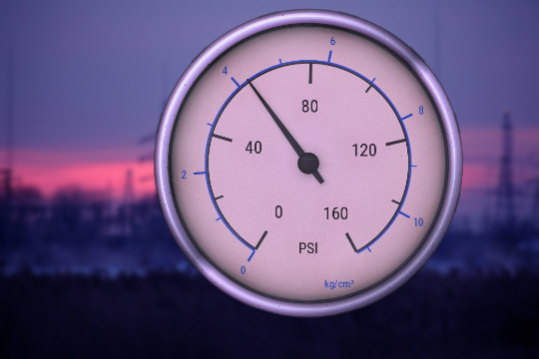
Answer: 60 psi
